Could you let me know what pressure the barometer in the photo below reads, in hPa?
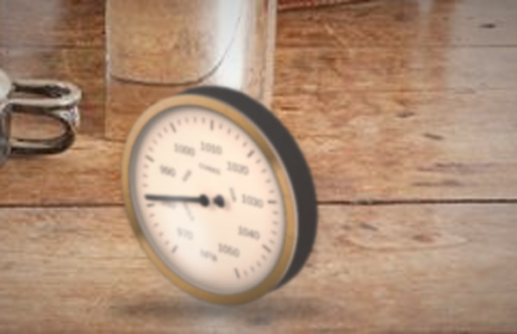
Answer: 982 hPa
